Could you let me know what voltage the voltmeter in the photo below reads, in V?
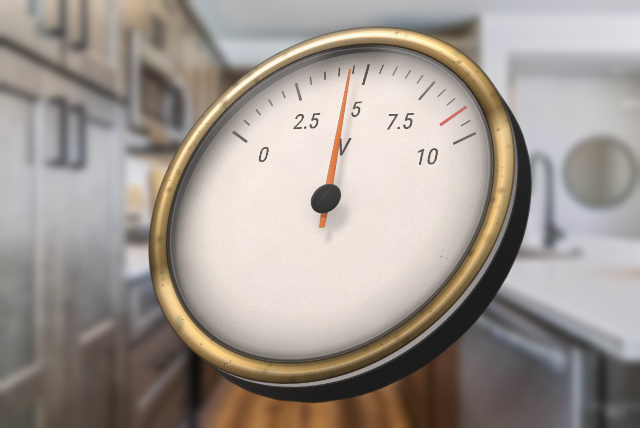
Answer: 4.5 V
